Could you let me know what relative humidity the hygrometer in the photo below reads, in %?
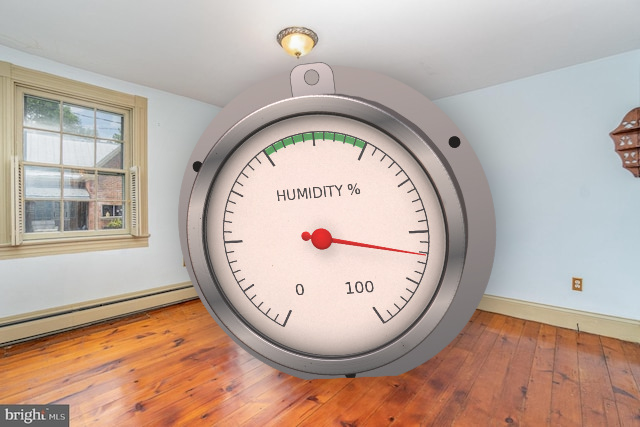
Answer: 84 %
